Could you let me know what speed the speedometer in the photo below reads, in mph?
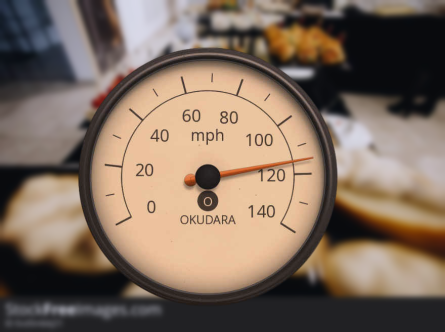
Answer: 115 mph
